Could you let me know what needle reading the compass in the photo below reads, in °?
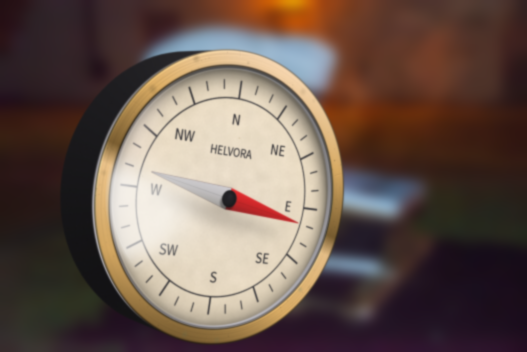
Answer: 100 °
